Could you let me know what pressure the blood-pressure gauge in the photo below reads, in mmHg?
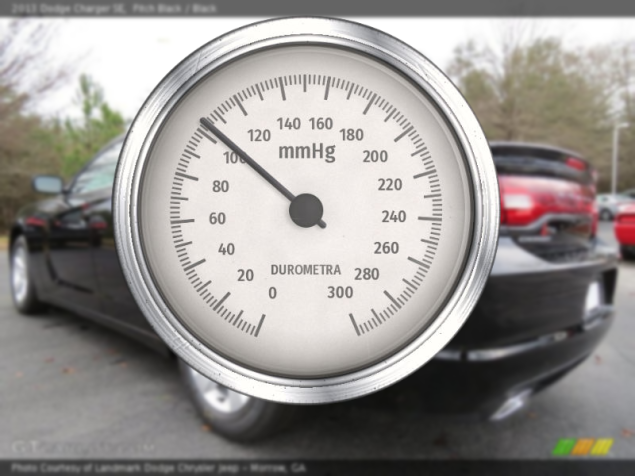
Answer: 104 mmHg
